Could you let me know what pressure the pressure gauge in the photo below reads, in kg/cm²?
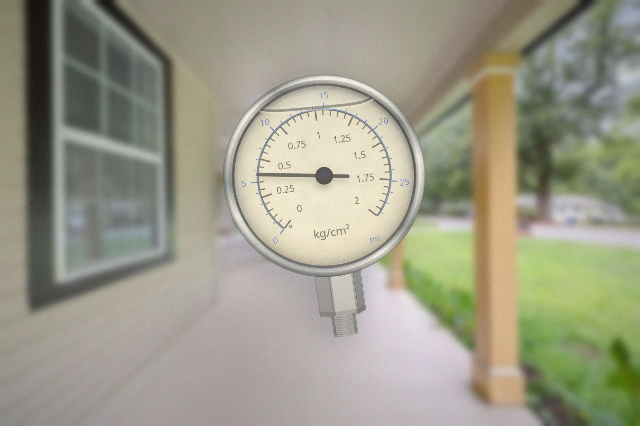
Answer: 0.4 kg/cm²
